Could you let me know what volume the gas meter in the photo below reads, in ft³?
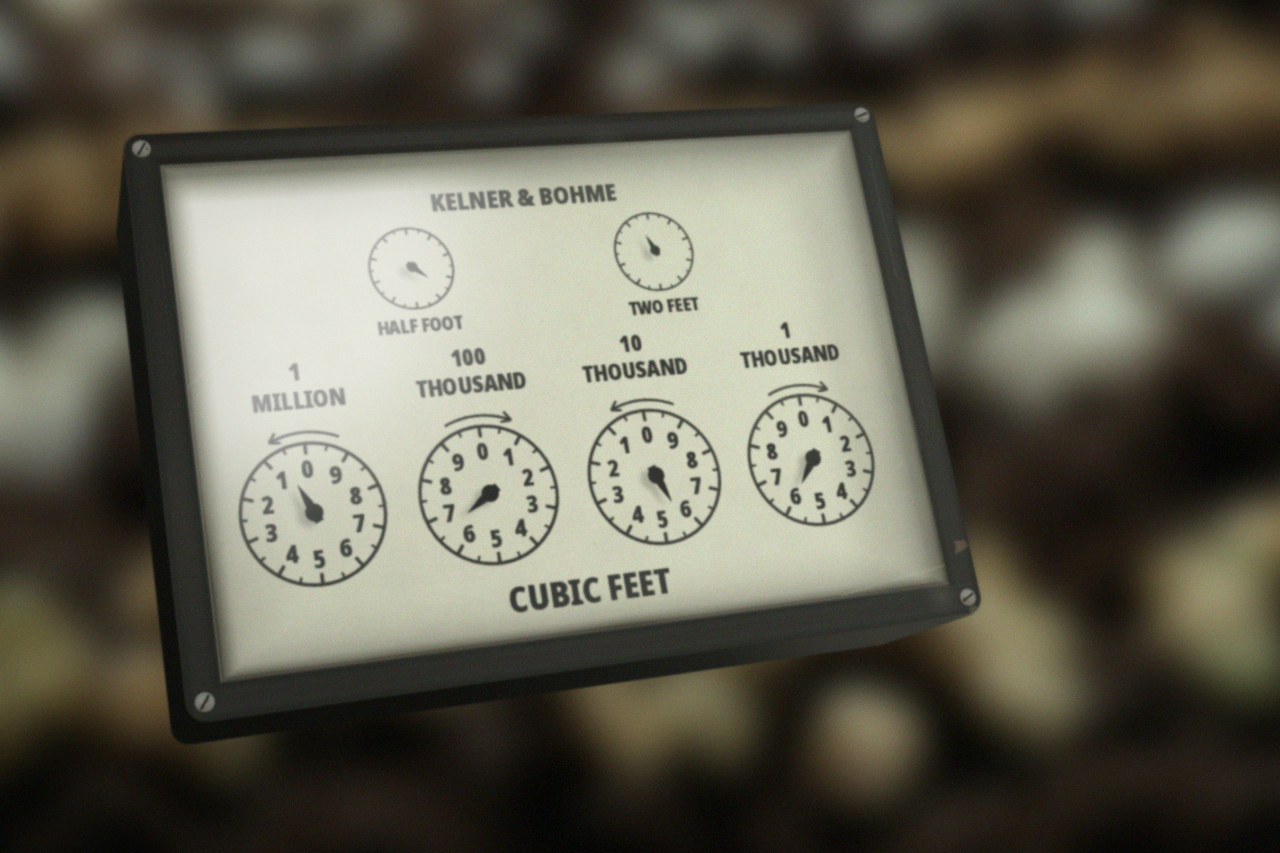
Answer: 65600 ft³
